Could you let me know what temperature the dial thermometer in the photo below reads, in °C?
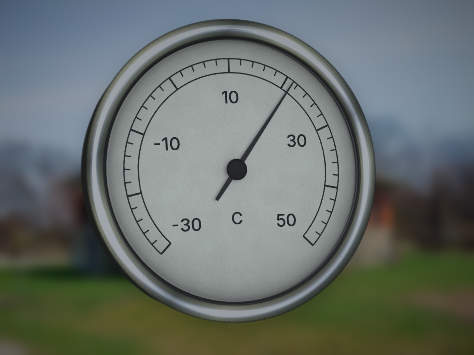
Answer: 21 °C
